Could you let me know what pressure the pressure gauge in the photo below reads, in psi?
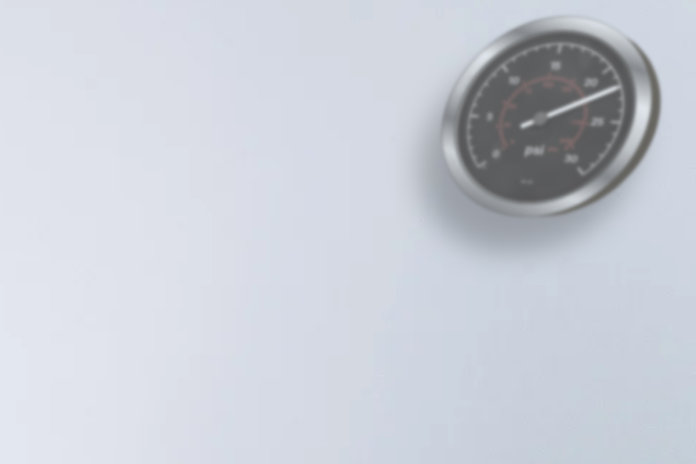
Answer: 22 psi
